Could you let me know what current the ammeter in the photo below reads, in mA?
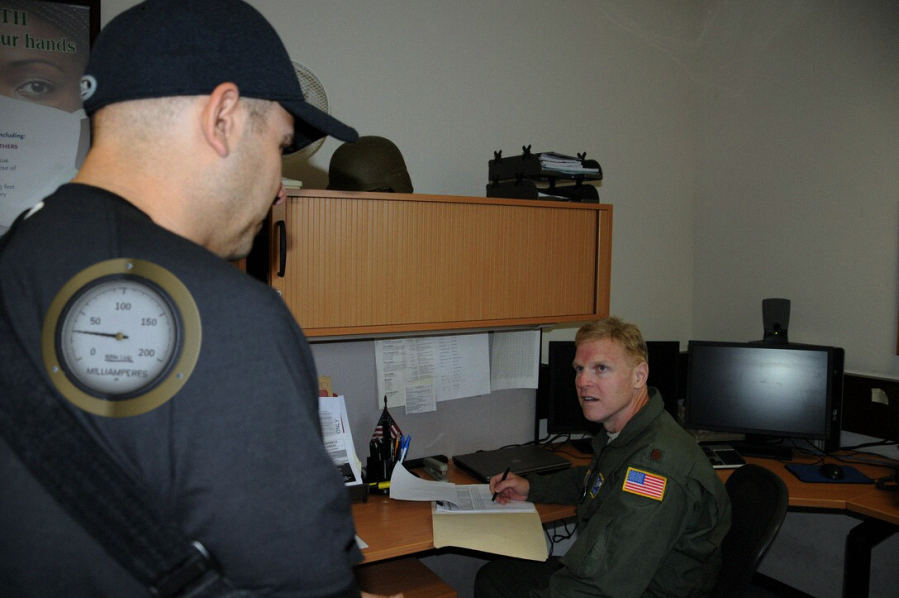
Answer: 30 mA
